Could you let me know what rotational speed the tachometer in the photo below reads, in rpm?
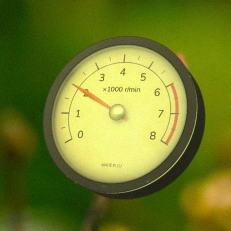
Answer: 2000 rpm
